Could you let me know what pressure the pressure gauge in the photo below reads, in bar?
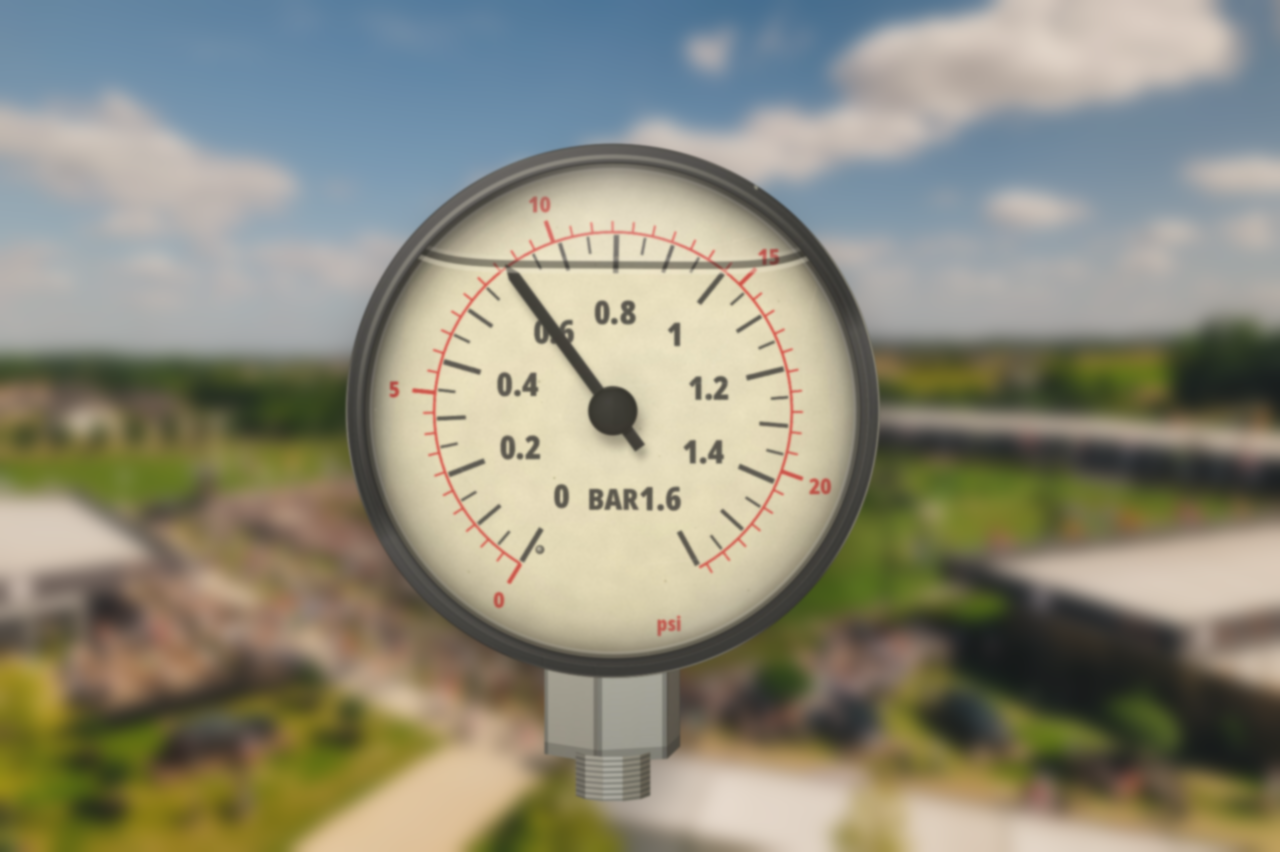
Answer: 0.6 bar
